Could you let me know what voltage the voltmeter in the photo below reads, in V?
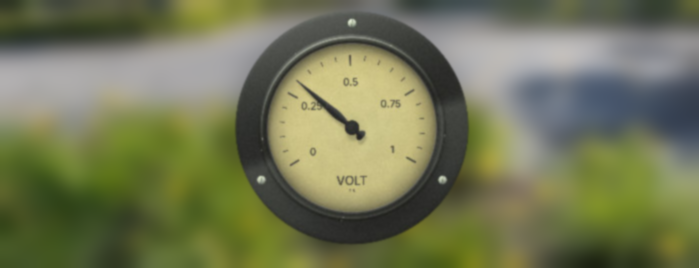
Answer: 0.3 V
